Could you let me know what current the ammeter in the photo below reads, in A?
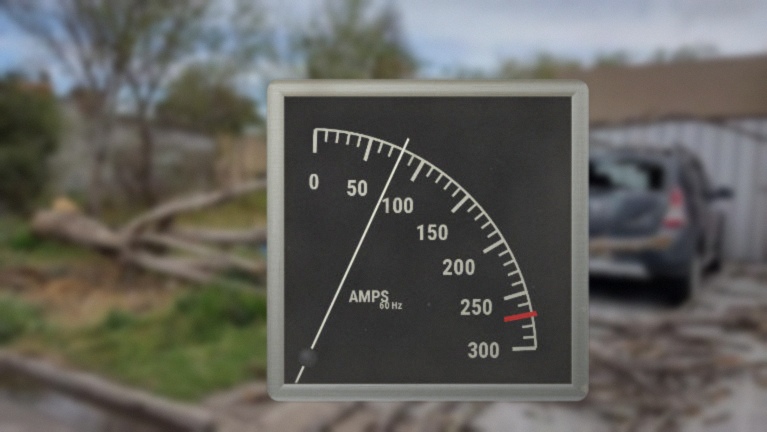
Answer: 80 A
